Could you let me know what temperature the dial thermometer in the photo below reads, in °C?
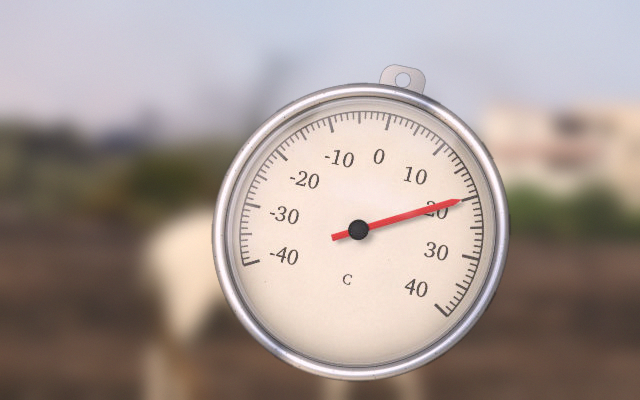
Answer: 20 °C
